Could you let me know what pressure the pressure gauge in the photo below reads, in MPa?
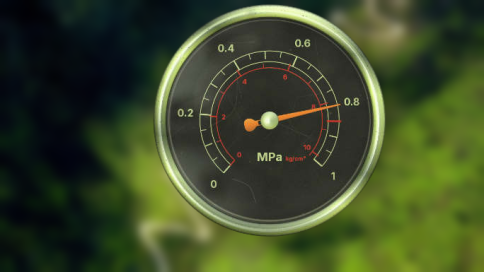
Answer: 0.8 MPa
